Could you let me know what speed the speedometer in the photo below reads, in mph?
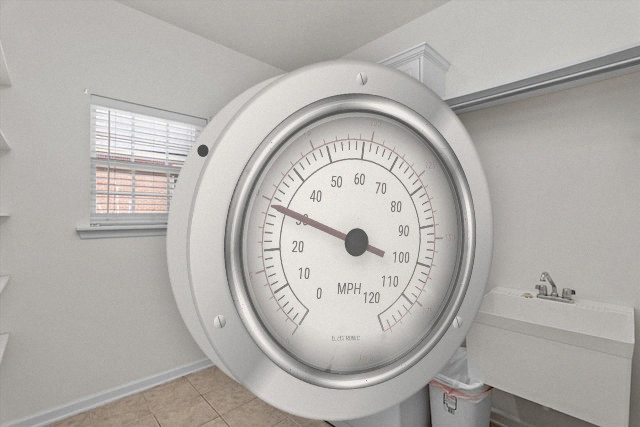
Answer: 30 mph
